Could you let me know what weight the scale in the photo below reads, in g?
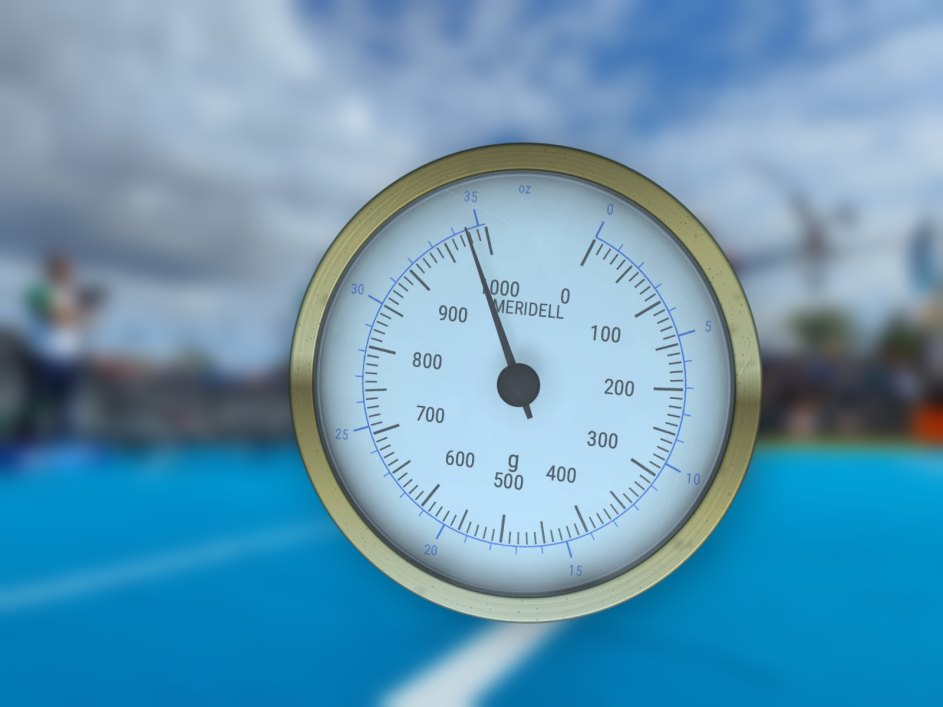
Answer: 980 g
